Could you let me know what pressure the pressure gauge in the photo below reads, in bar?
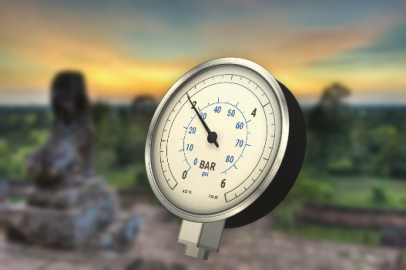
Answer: 2 bar
